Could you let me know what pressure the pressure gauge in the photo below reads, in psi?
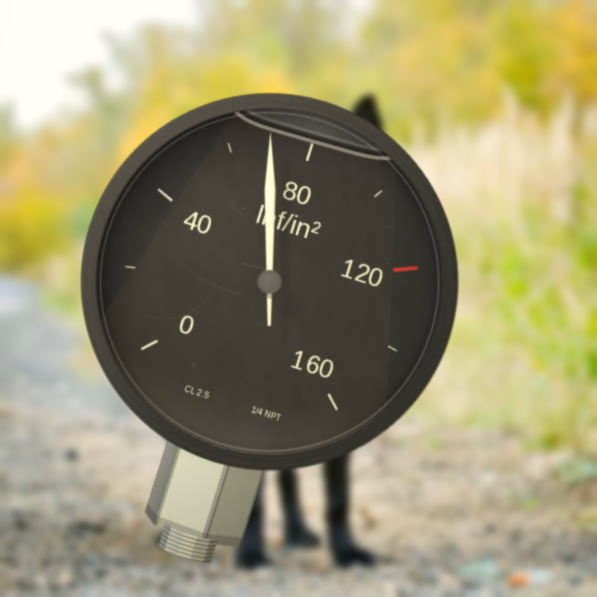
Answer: 70 psi
